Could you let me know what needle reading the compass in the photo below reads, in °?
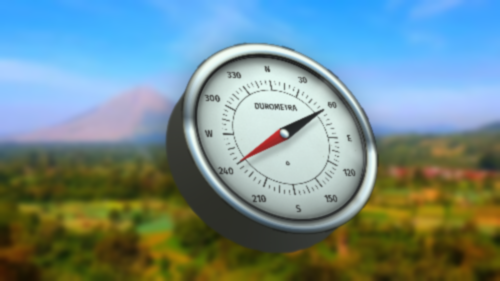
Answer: 240 °
